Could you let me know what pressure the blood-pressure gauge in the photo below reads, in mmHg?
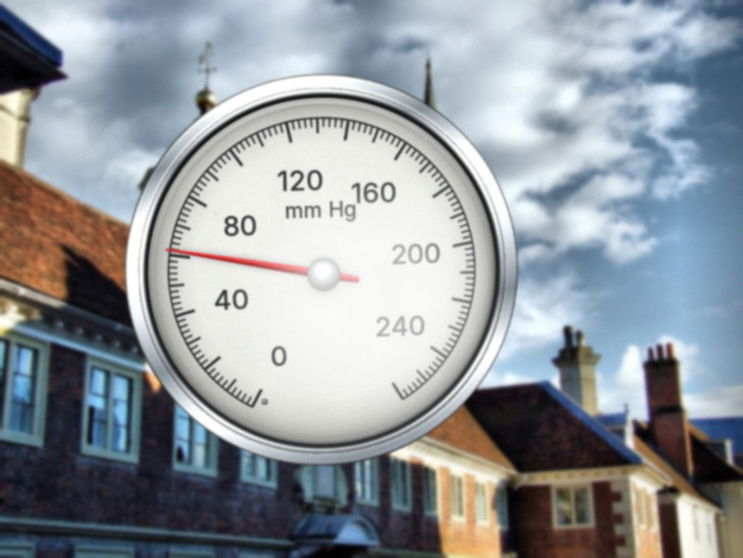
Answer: 62 mmHg
